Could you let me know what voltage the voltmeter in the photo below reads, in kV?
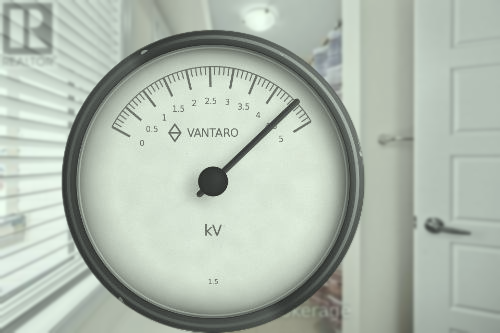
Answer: 4.5 kV
